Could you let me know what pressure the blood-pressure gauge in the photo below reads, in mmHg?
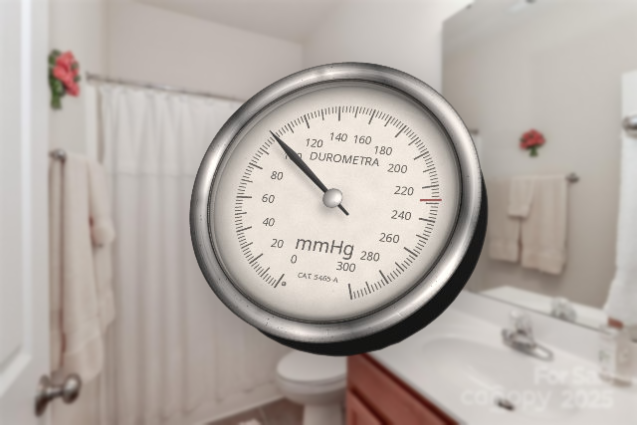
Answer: 100 mmHg
